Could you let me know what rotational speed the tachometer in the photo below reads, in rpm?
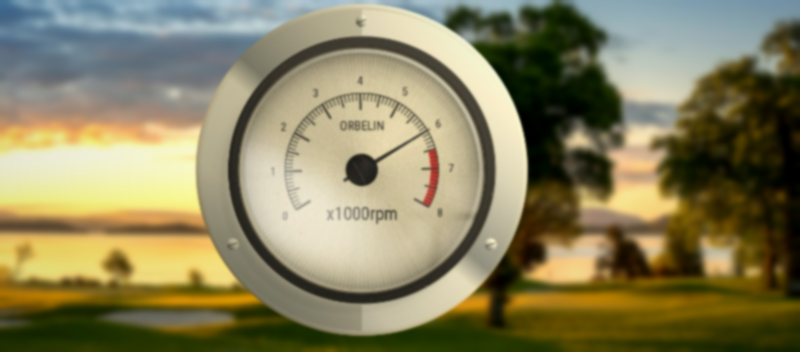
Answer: 6000 rpm
